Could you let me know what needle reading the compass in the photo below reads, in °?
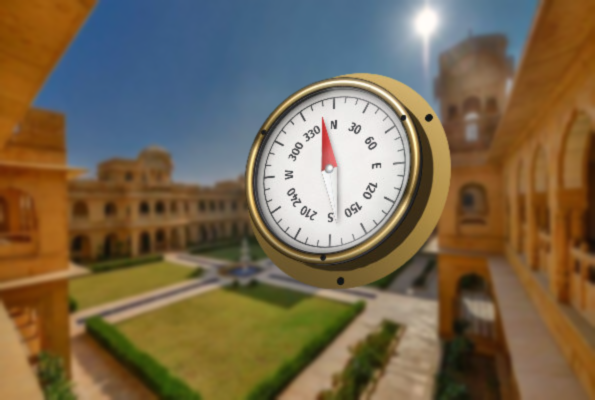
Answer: 350 °
